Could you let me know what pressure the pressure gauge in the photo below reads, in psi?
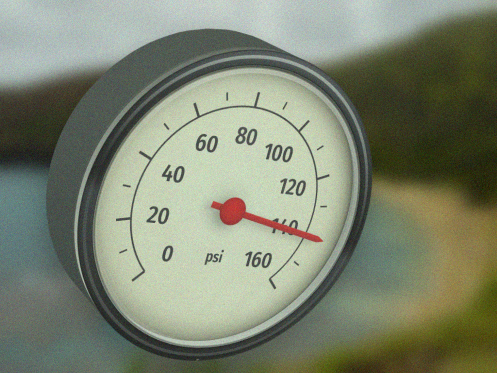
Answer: 140 psi
